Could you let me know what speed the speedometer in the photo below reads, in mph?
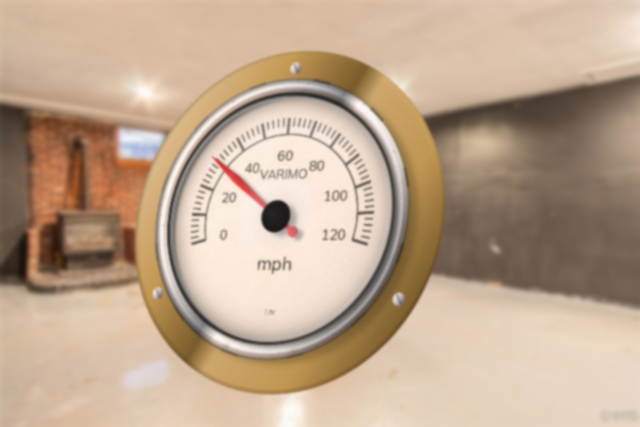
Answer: 30 mph
